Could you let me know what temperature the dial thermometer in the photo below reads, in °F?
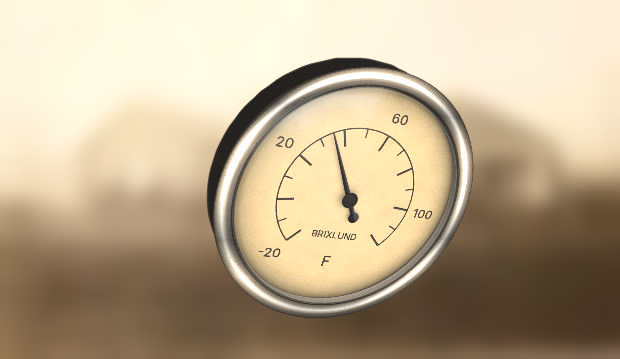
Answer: 35 °F
